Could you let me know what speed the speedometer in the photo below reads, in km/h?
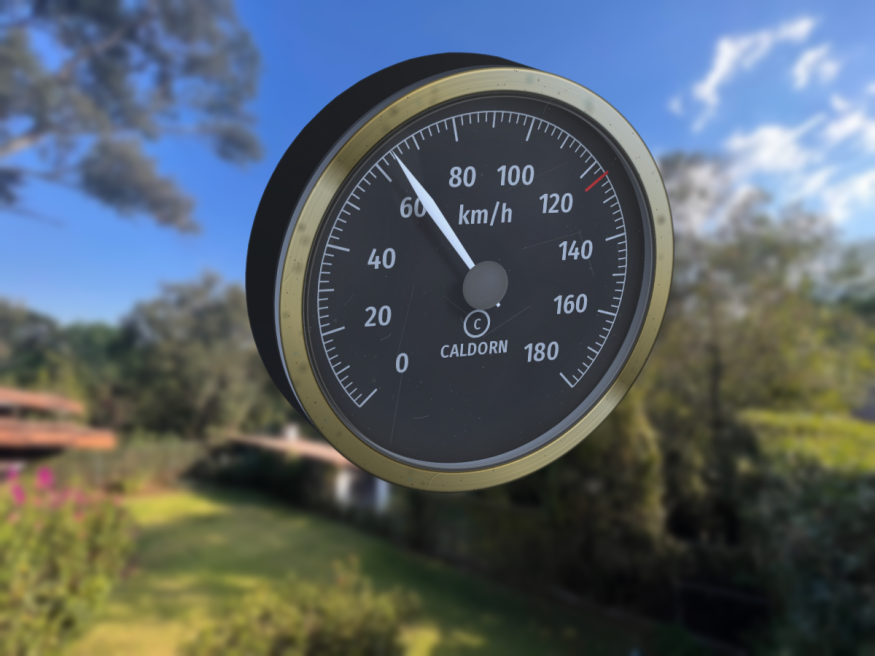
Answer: 64 km/h
